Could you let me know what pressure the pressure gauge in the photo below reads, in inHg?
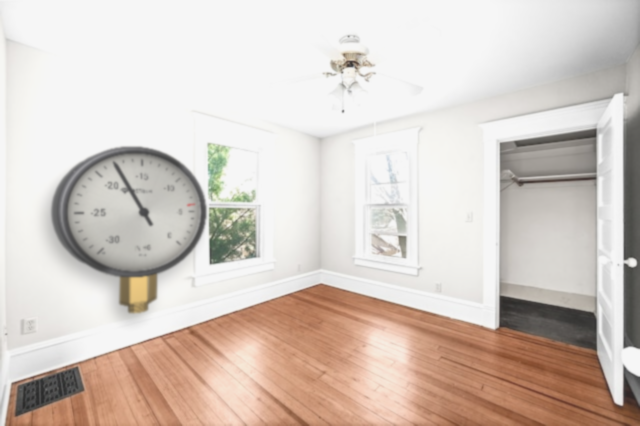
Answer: -18 inHg
